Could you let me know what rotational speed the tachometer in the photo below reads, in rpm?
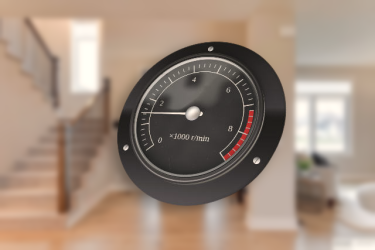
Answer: 1400 rpm
